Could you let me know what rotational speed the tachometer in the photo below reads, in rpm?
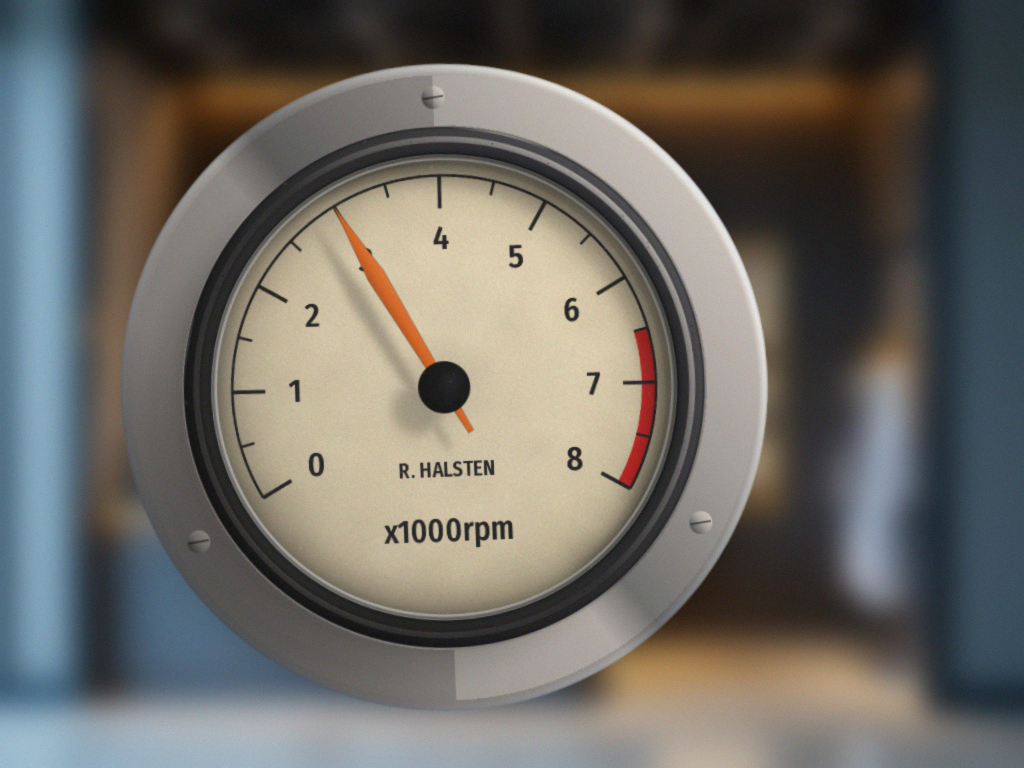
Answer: 3000 rpm
